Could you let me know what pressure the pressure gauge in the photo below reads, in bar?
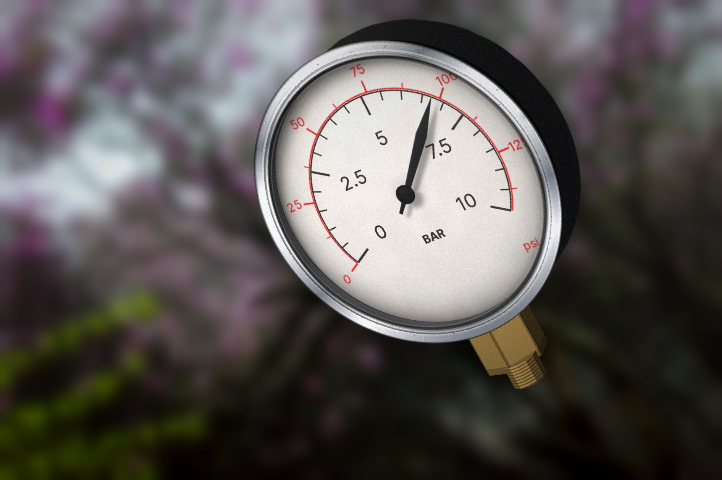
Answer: 6.75 bar
